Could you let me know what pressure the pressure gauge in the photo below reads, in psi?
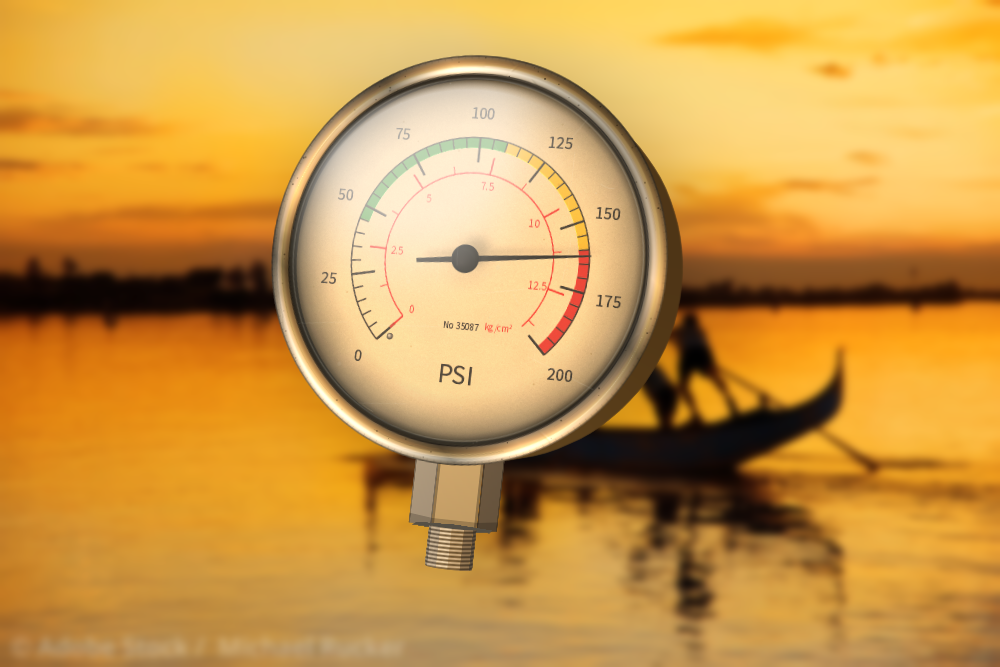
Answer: 162.5 psi
